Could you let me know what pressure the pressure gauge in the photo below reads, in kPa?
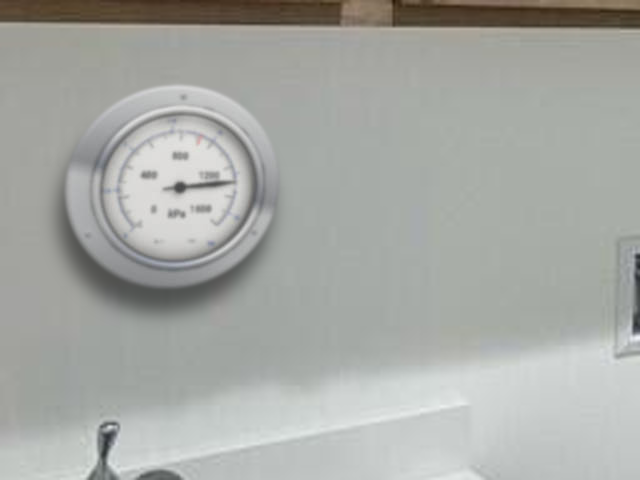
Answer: 1300 kPa
